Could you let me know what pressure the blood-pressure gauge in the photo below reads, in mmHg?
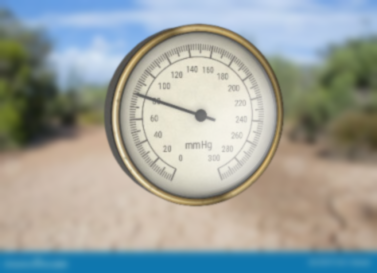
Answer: 80 mmHg
